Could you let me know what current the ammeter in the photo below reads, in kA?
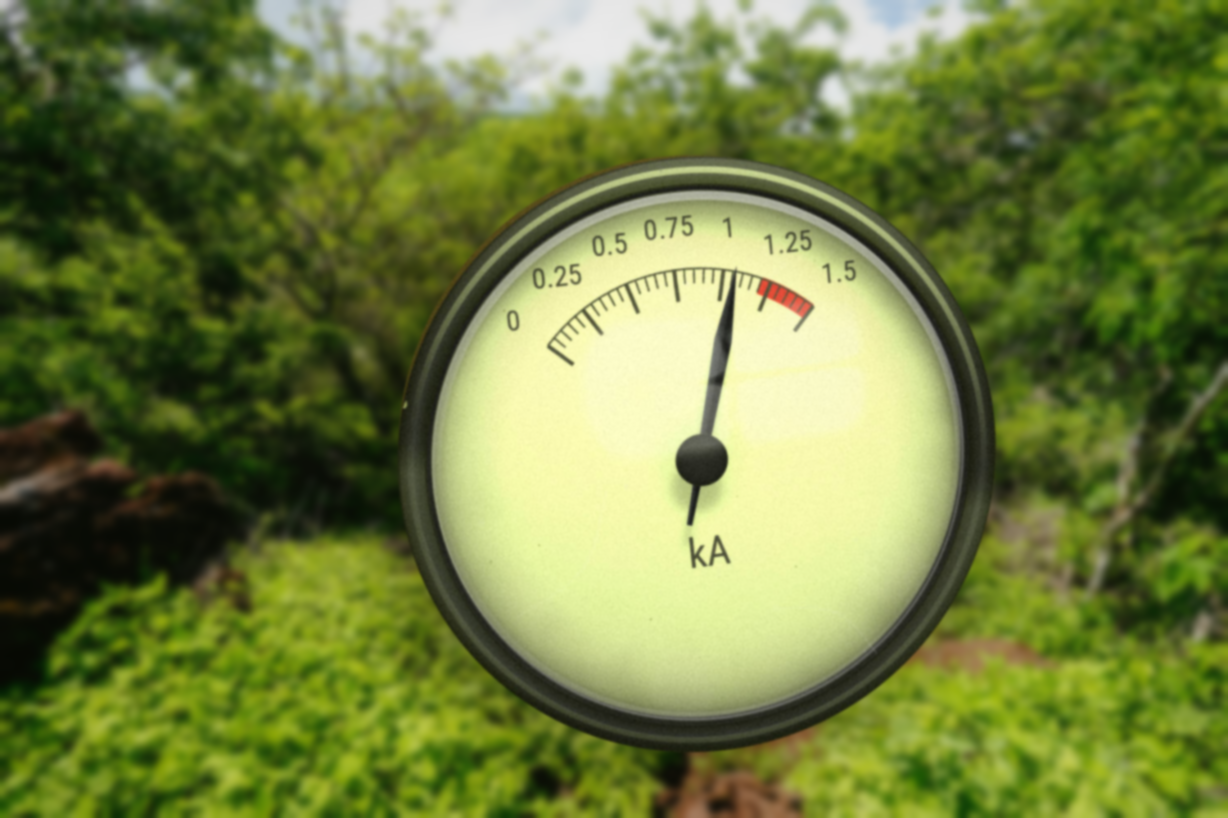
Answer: 1.05 kA
